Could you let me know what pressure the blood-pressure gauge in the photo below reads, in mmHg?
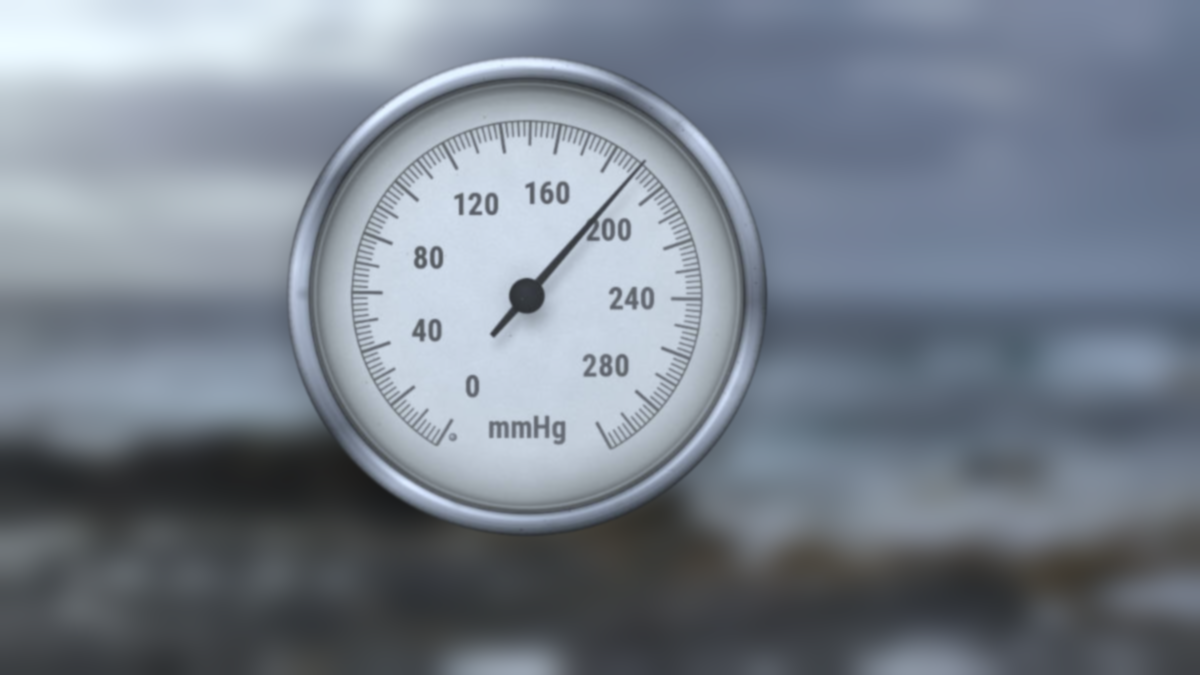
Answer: 190 mmHg
